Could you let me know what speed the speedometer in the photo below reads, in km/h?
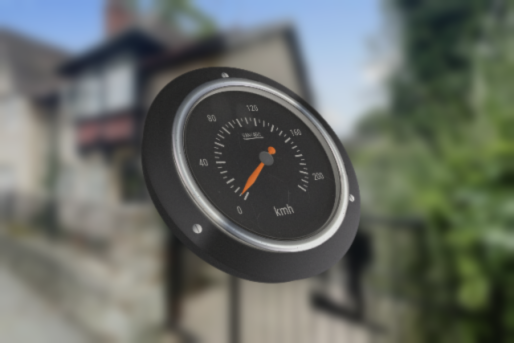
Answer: 5 km/h
